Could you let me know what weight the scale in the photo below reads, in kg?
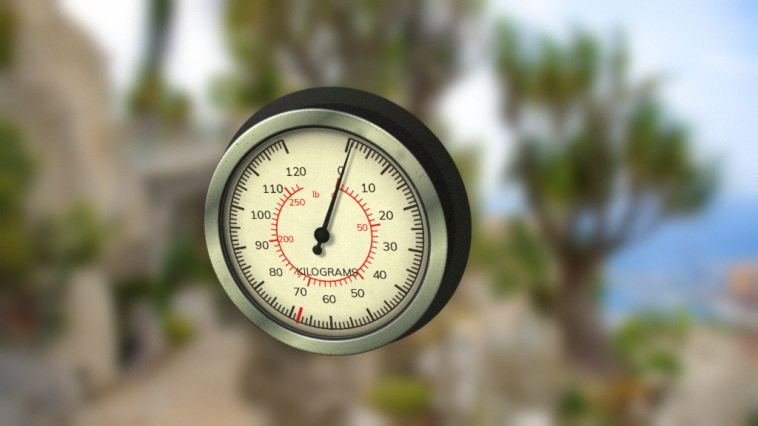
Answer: 1 kg
